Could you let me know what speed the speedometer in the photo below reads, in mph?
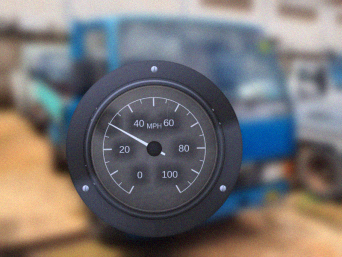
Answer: 30 mph
